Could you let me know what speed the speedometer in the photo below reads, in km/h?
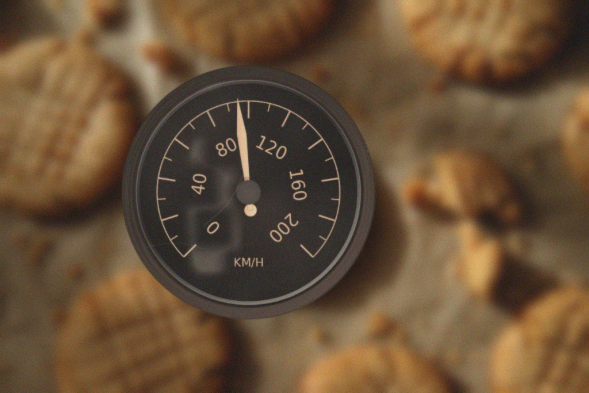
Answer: 95 km/h
